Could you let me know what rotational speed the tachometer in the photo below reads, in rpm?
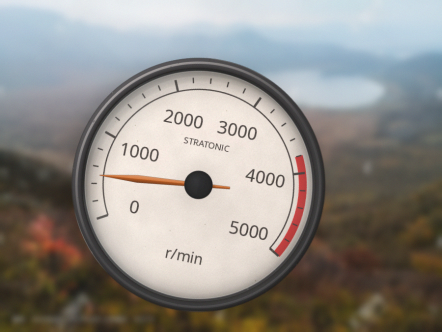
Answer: 500 rpm
